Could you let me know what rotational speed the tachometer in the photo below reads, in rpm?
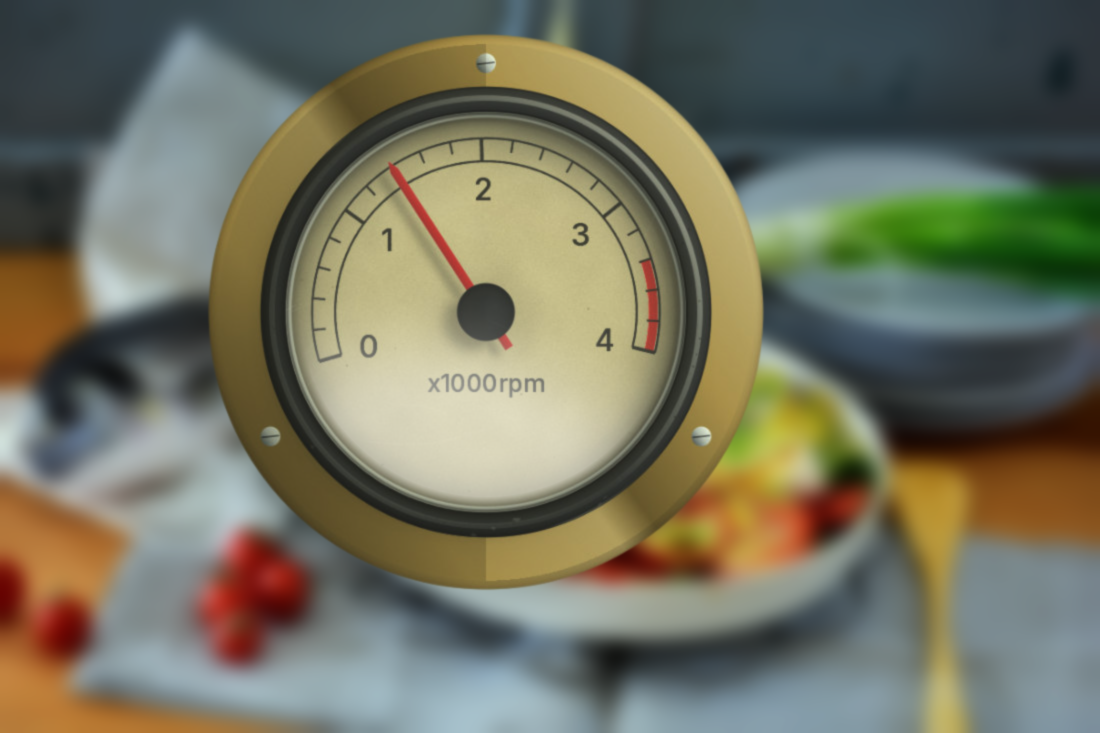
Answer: 1400 rpm
